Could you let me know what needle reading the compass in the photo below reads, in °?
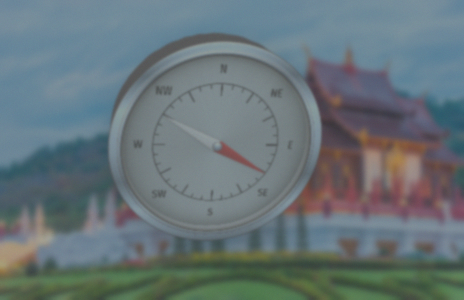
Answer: 120 °
